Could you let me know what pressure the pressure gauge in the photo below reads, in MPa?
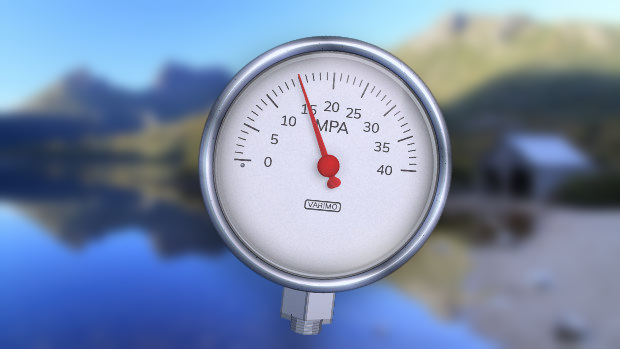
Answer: 15 MPa
